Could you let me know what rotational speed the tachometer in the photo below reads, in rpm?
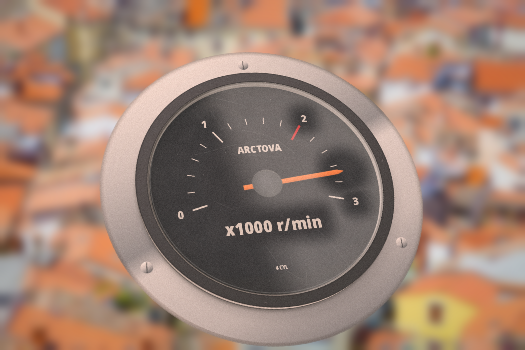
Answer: 2700 rpm
